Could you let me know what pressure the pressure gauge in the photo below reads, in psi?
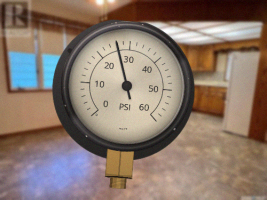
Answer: 26 psi
